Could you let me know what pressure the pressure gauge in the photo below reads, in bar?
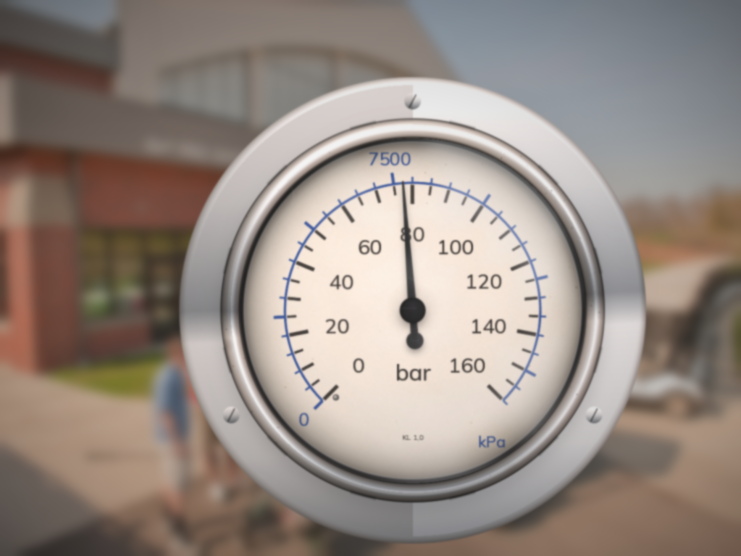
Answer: 77.5 bar
